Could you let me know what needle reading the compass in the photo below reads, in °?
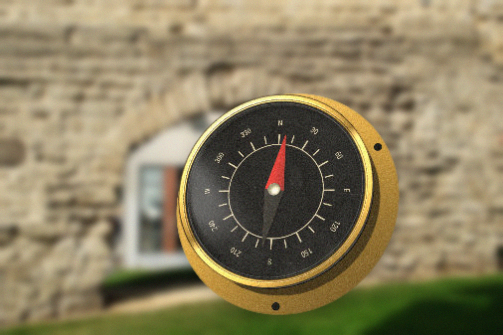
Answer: 7.5 °
